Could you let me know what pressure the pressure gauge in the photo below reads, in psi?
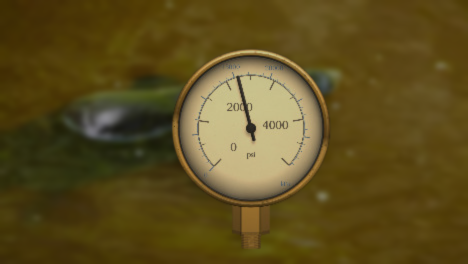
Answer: 2250 psi
